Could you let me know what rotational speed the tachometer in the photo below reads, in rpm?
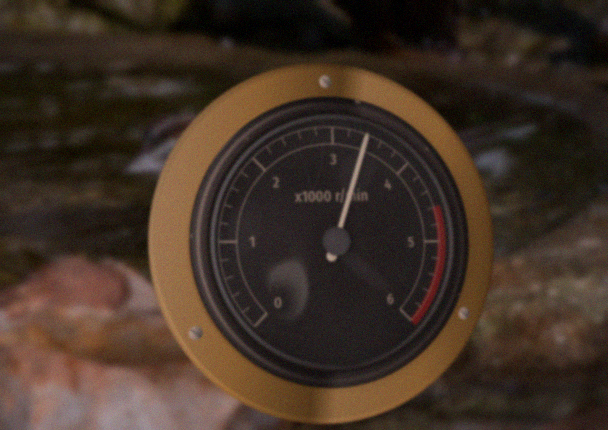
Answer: 3400 rpm
